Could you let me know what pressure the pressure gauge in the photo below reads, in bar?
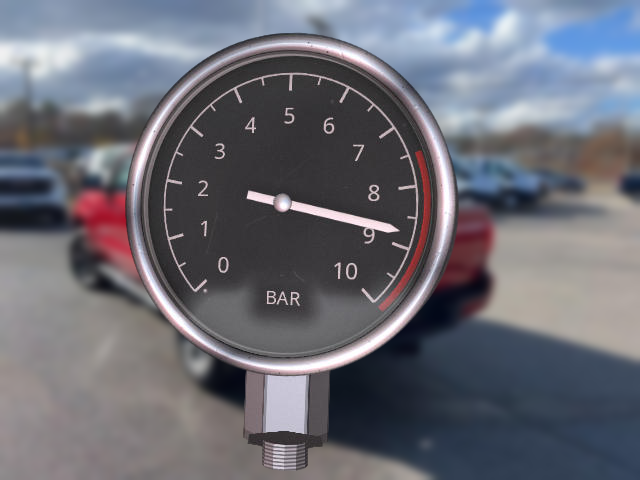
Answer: 8.75 bar
